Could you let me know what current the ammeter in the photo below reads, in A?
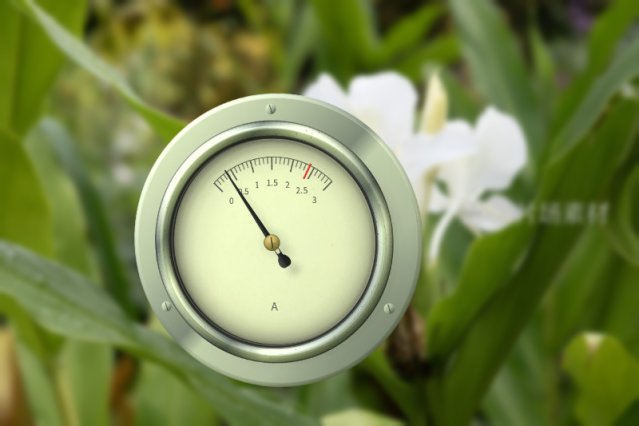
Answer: 0.4 A
